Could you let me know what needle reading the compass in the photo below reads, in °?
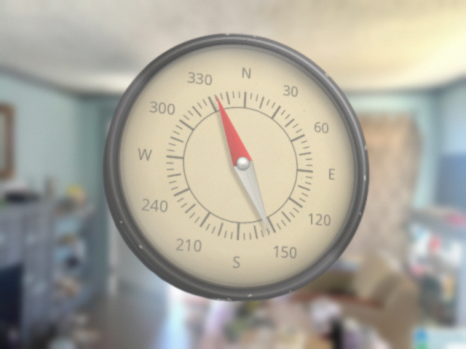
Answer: 335 °
